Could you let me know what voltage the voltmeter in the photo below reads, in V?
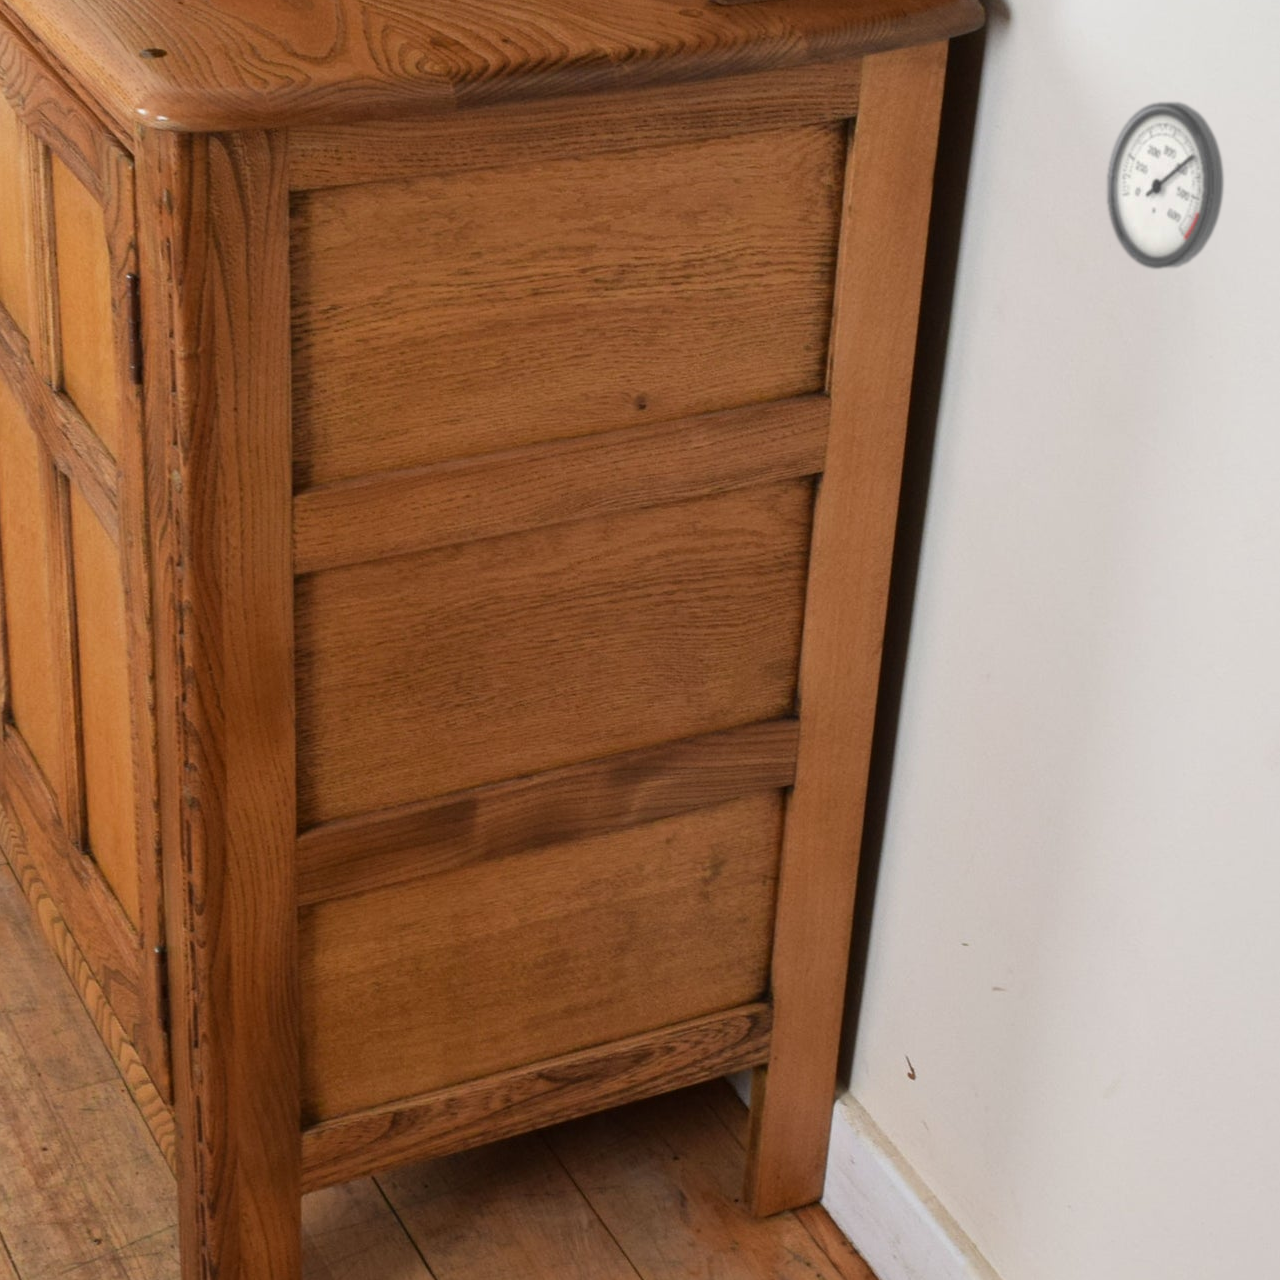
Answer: 400 V
